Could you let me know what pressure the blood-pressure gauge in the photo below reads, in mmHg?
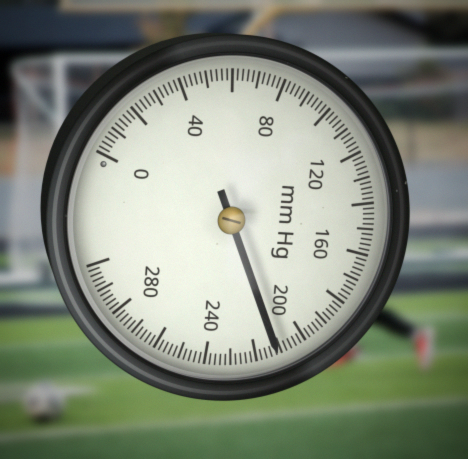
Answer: 212 mmHg
